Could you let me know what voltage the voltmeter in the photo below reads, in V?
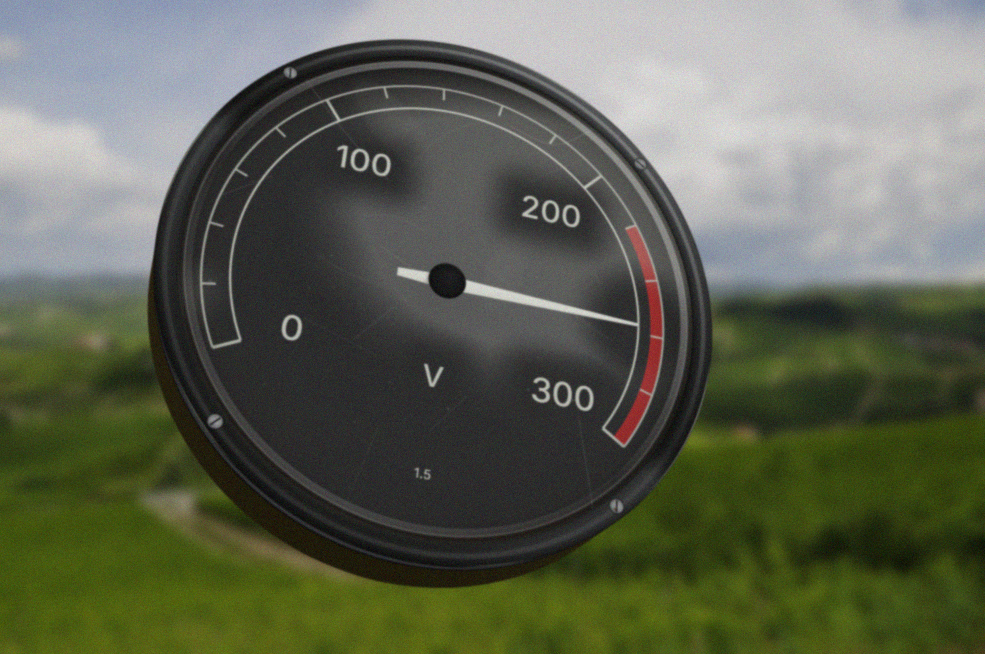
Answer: 260 V
